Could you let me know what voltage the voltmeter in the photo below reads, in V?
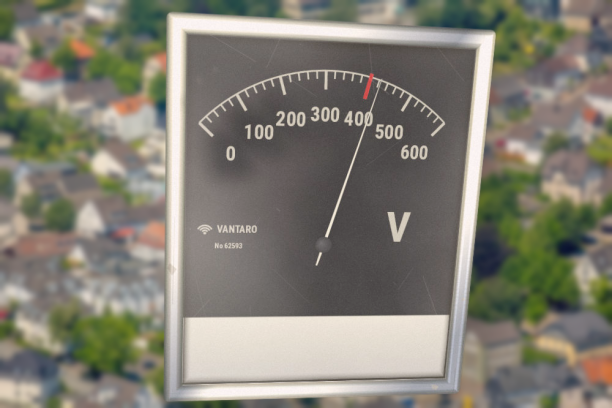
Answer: 420 V
